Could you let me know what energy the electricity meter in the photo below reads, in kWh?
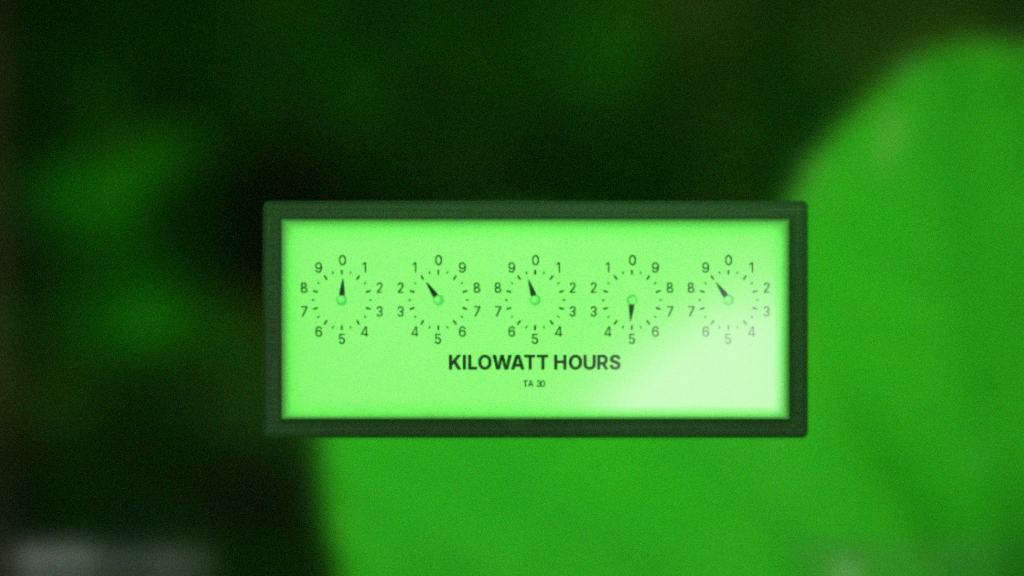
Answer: 949 kWh
